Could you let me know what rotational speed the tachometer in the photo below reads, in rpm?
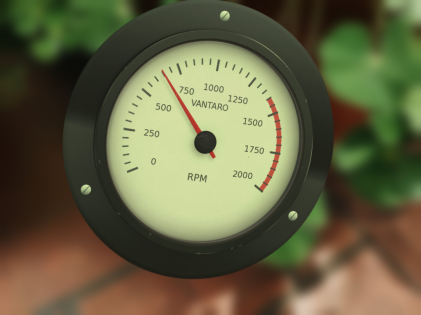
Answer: 650 rpm
